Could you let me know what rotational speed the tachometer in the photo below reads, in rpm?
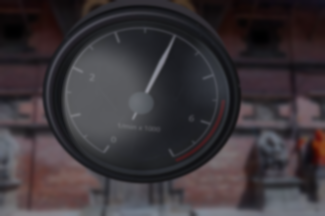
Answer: 4000 rpm
